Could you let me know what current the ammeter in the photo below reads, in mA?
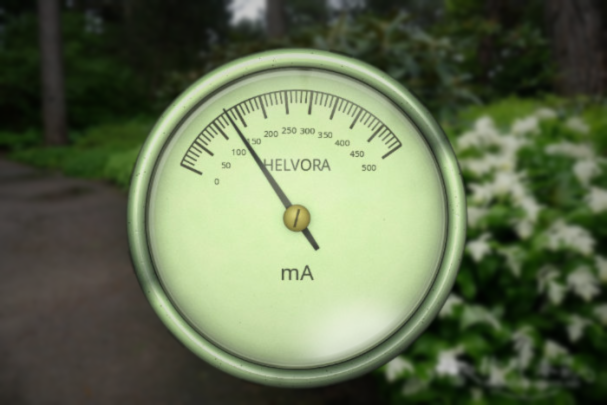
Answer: 130 mA
